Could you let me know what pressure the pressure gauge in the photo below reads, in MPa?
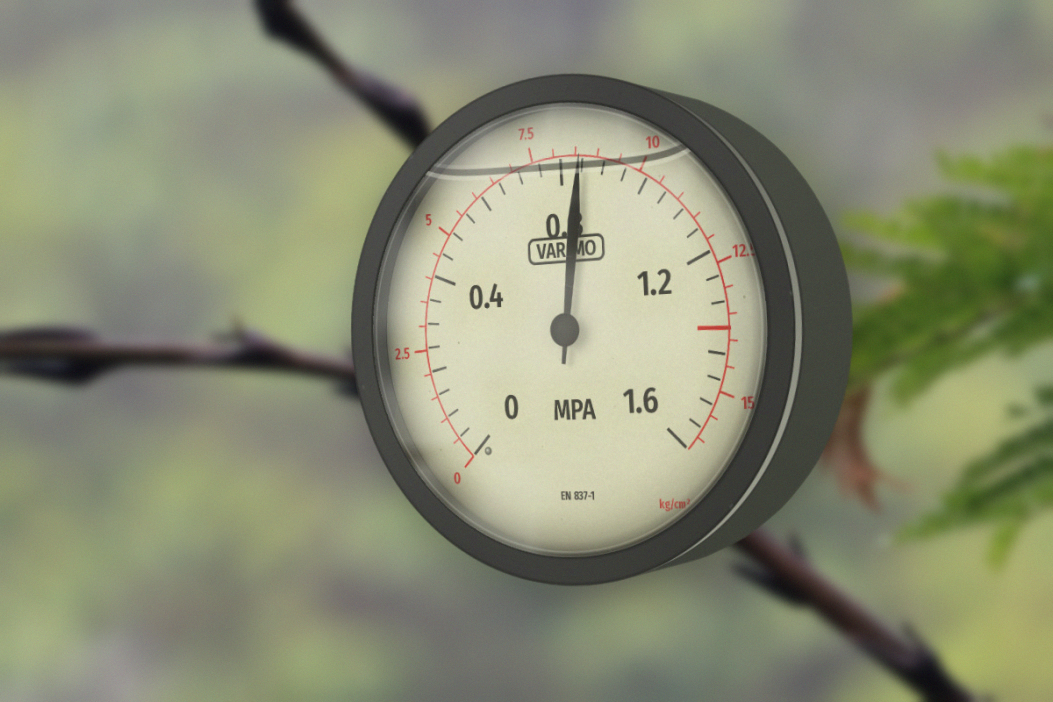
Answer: 0.85 MPa
